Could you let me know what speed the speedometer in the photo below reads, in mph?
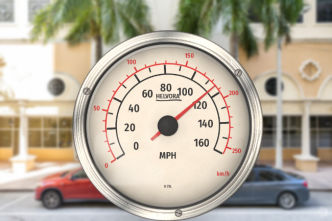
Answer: 115 mph
